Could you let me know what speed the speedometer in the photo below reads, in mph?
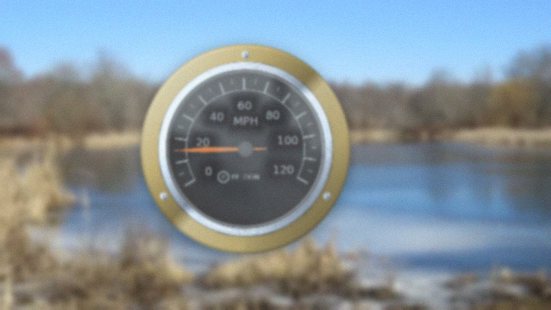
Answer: 15 mph
